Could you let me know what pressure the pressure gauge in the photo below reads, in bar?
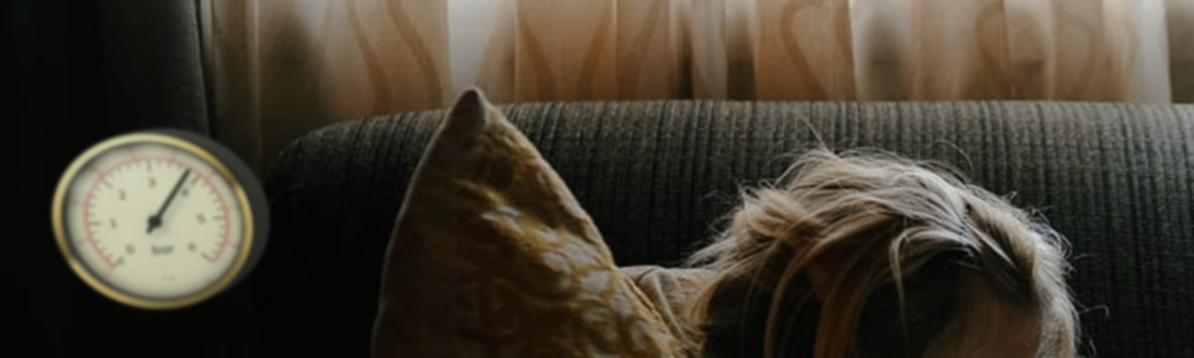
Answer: 3.8 bar
